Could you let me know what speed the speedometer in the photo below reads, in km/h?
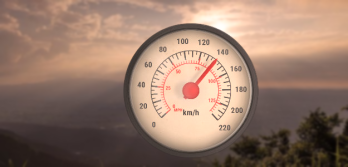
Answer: 140 km/h
